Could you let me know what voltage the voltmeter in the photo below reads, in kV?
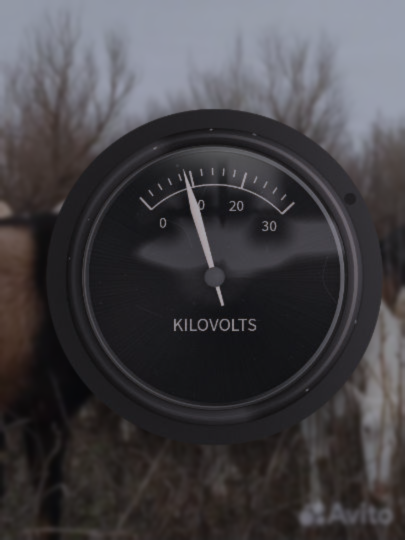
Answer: 9 kV
